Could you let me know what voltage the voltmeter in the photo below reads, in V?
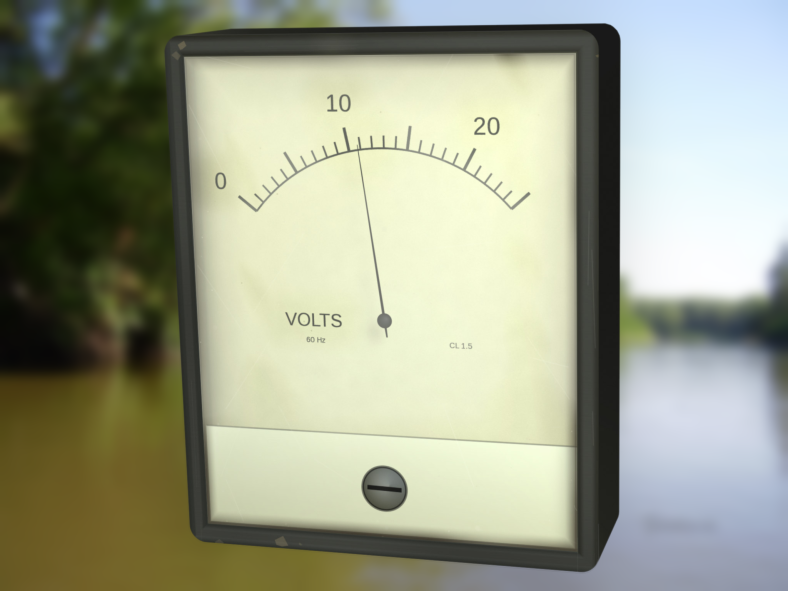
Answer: 11 V
